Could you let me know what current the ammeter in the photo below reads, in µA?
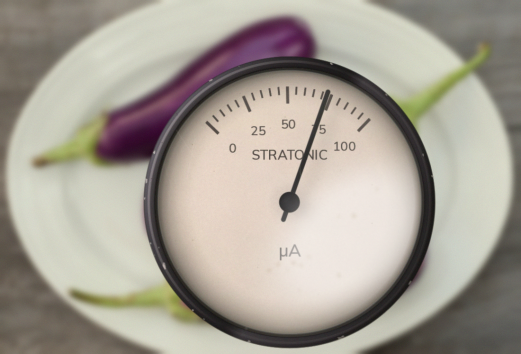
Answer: 72.5 µA
